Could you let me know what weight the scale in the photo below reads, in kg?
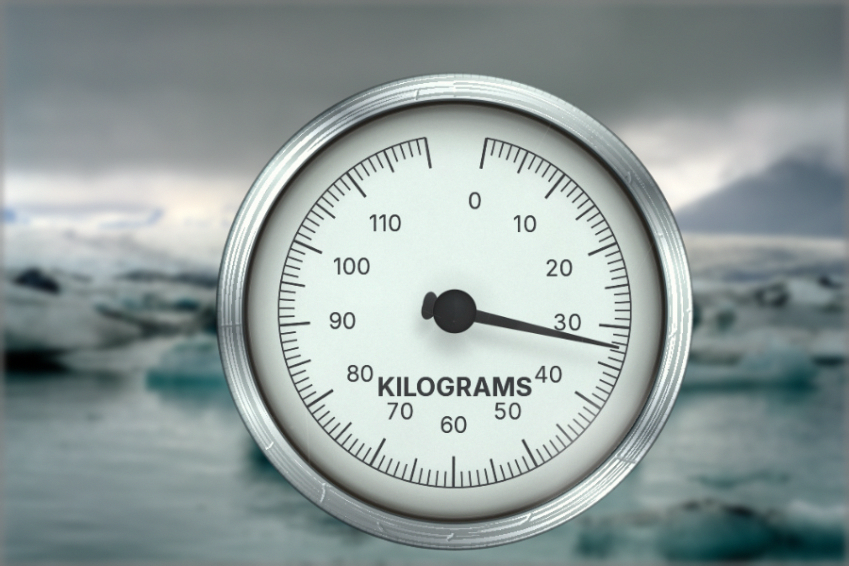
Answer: 32.5 kg
